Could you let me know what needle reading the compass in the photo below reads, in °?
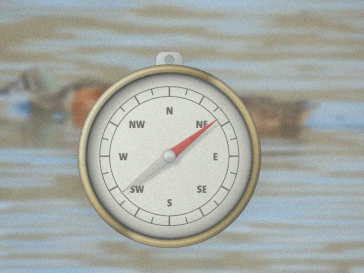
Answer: 52.5 °
